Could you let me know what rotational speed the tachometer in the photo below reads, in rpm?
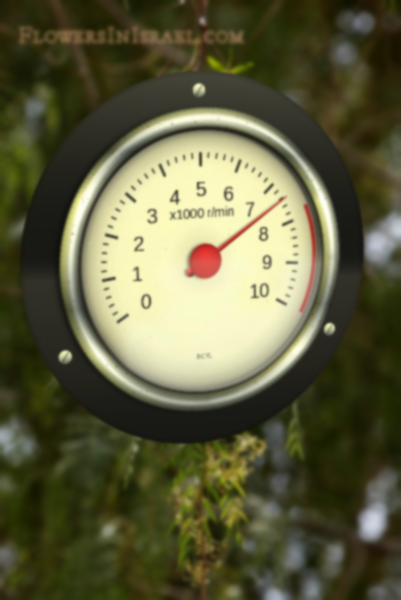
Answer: 7400 rpm
